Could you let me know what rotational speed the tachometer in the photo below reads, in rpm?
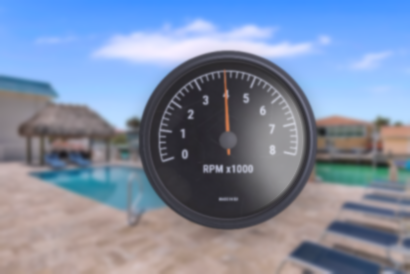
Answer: 4000 rpm
